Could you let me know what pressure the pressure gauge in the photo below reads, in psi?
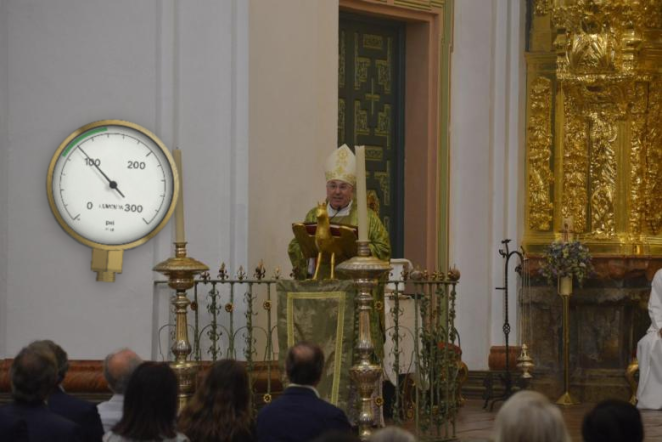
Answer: 100 psi
